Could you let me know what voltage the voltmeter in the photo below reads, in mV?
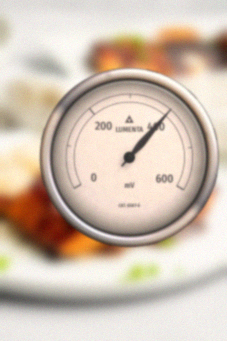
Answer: 400 mV
